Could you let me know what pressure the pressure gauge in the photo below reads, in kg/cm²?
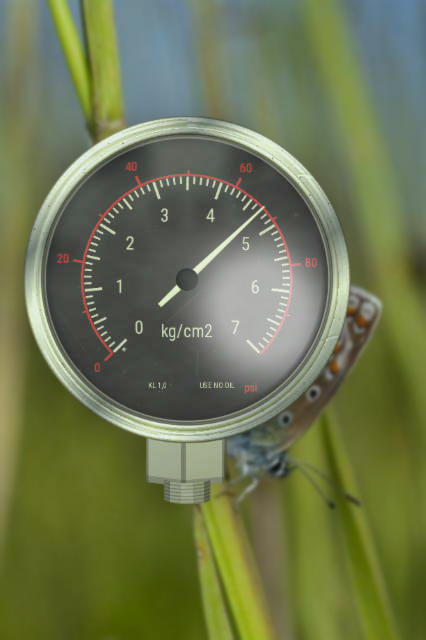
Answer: 4.7 kg/cm²
